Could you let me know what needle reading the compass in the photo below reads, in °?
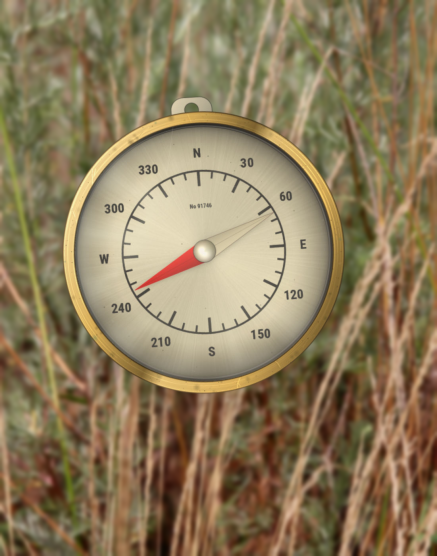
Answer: 245 °
